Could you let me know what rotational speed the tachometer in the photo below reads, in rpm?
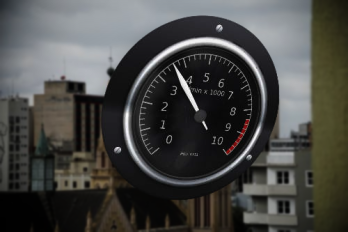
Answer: 3600 rpm
